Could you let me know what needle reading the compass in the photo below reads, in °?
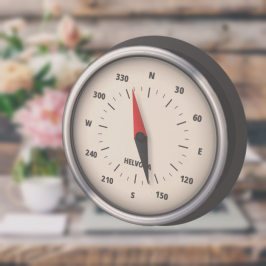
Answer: 340 °
